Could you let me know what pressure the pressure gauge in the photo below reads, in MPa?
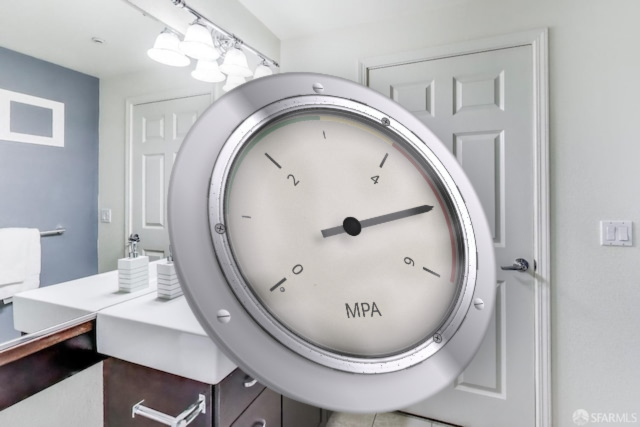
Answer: 5 MPa
